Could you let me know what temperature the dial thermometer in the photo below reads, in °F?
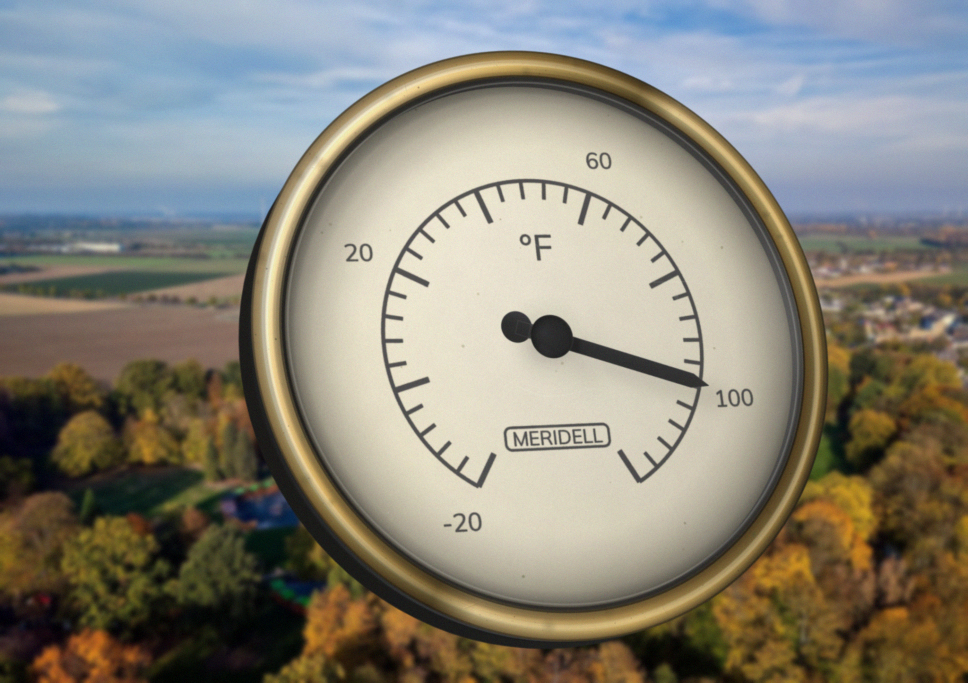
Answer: 100 °F
